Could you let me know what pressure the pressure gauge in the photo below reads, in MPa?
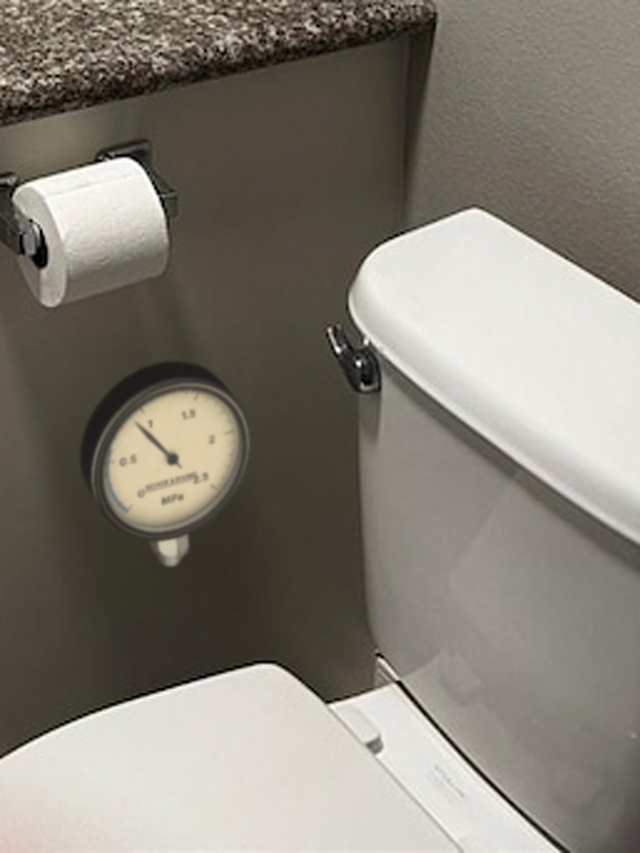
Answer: 0.9 MPa
